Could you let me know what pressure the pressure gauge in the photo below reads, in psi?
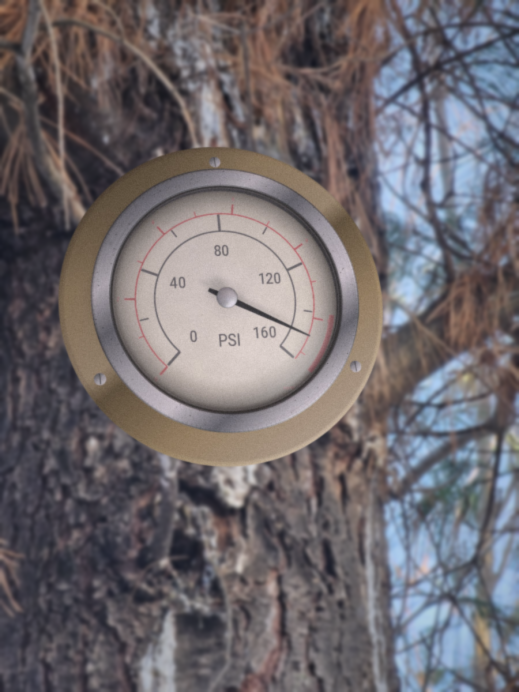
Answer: 150 psi
